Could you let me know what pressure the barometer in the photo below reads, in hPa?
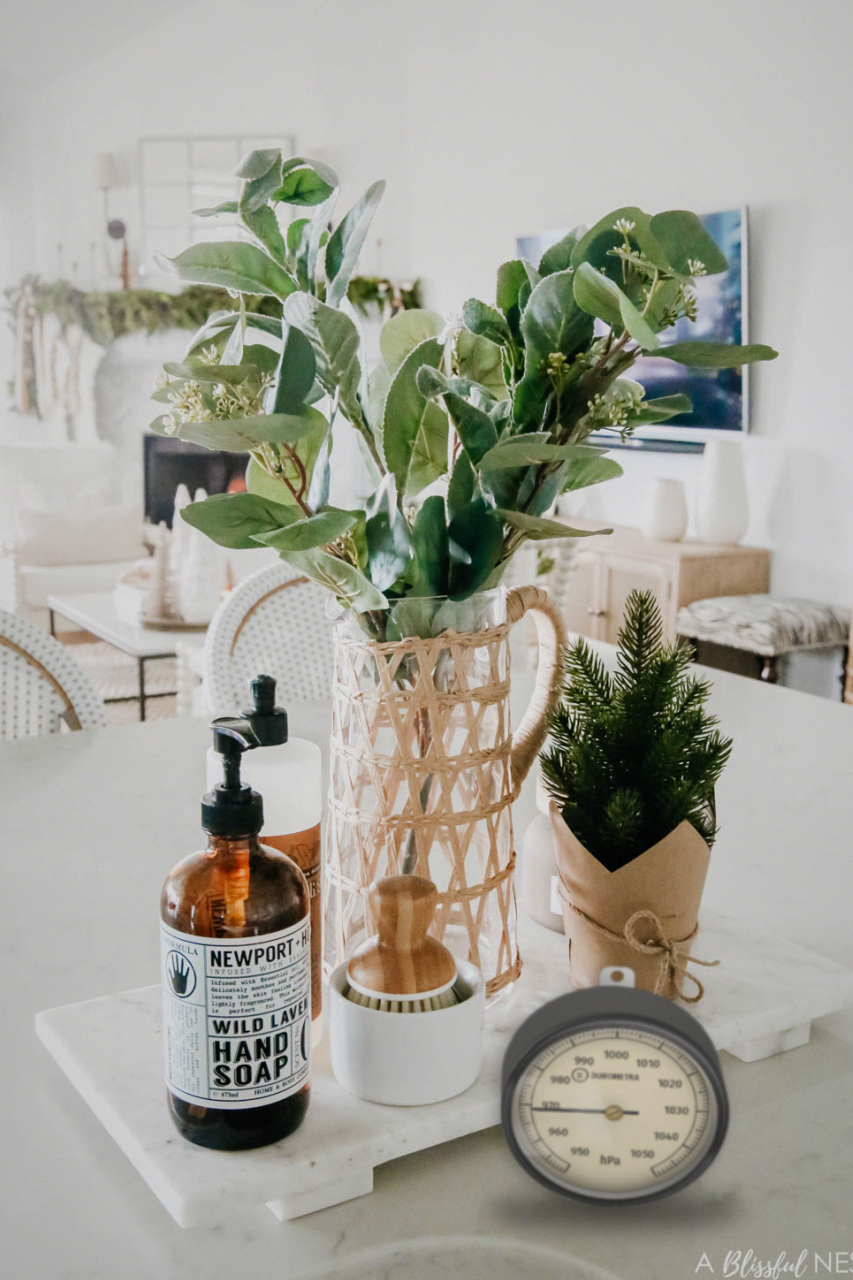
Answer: 970 hPa
